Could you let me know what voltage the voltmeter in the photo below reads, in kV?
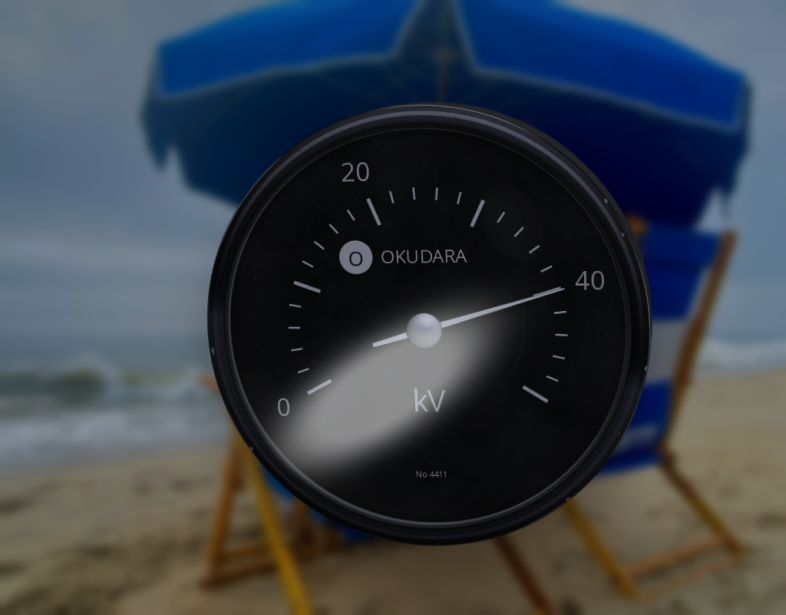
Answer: 40 kV
